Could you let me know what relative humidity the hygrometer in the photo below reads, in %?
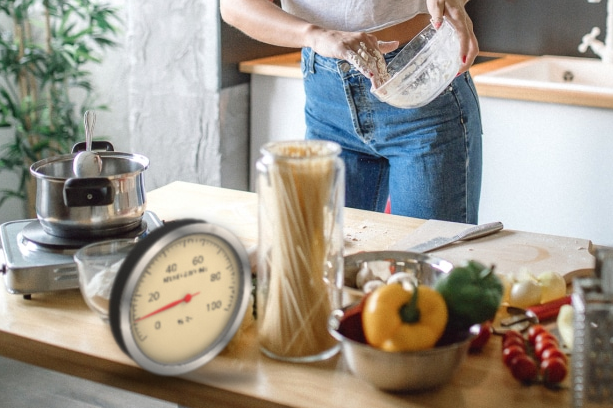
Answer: 10 %
